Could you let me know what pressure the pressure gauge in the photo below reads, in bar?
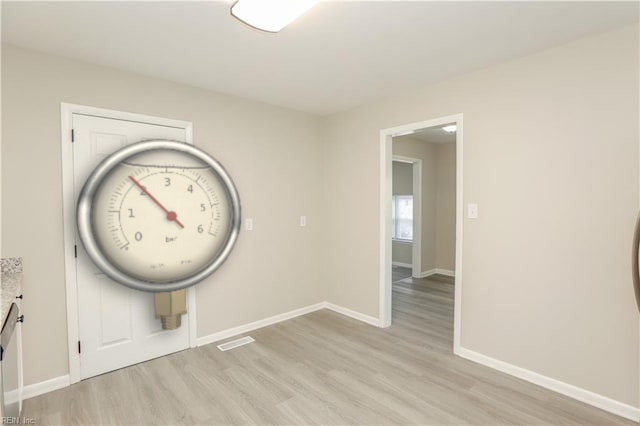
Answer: 2 bar
